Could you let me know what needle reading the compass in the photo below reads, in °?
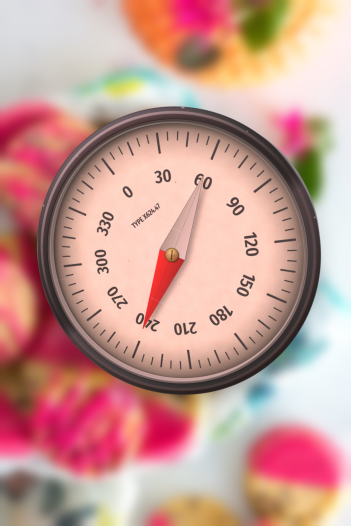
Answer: 240 °
